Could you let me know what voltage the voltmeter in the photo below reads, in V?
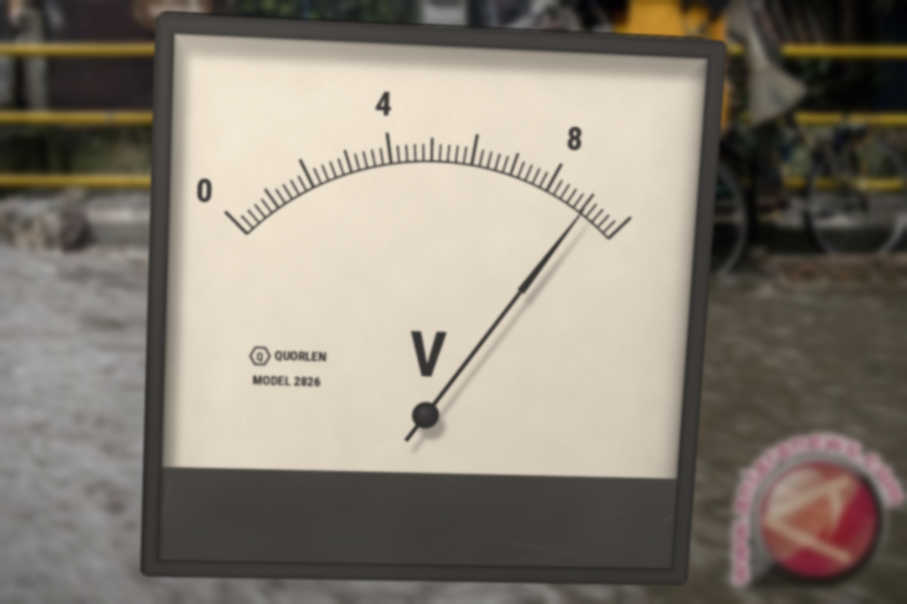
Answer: 9 V
